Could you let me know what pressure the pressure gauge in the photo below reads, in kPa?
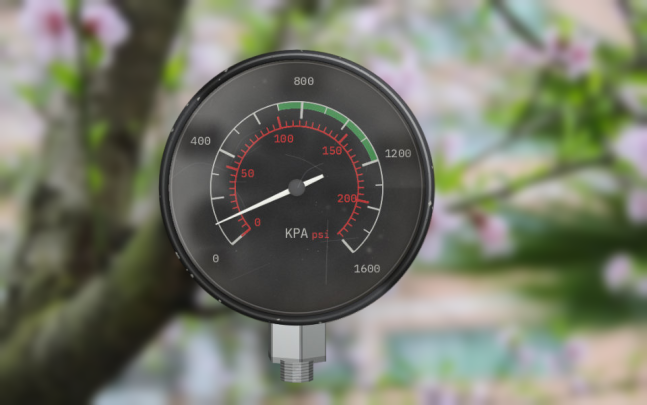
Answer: 100 kPa
